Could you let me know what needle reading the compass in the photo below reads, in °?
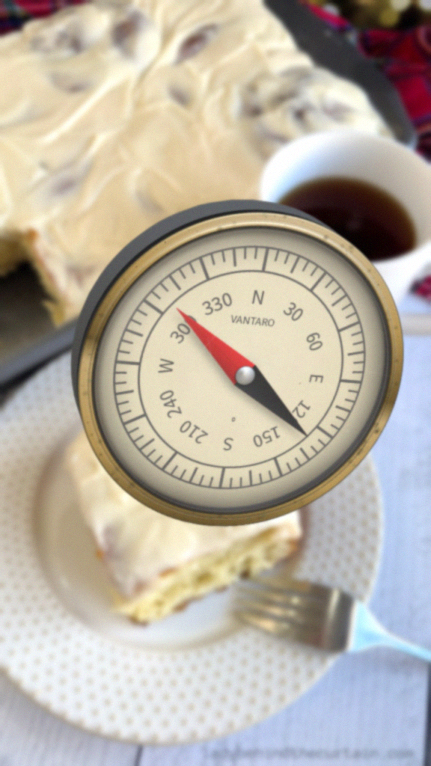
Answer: 307.5 °
